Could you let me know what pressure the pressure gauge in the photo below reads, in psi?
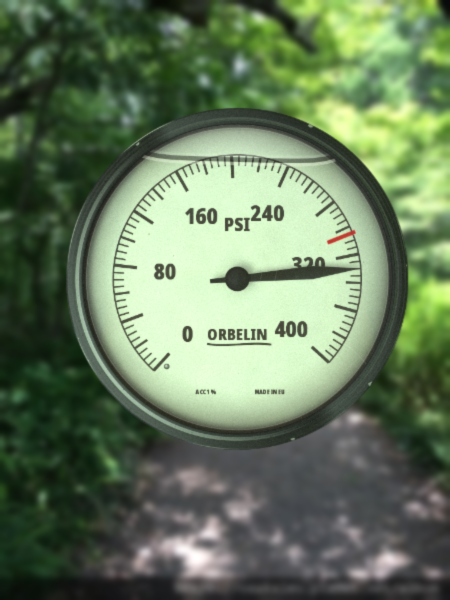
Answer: 330 psi
